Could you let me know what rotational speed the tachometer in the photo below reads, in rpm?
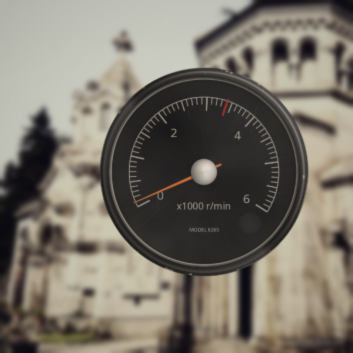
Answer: 100 rpm
